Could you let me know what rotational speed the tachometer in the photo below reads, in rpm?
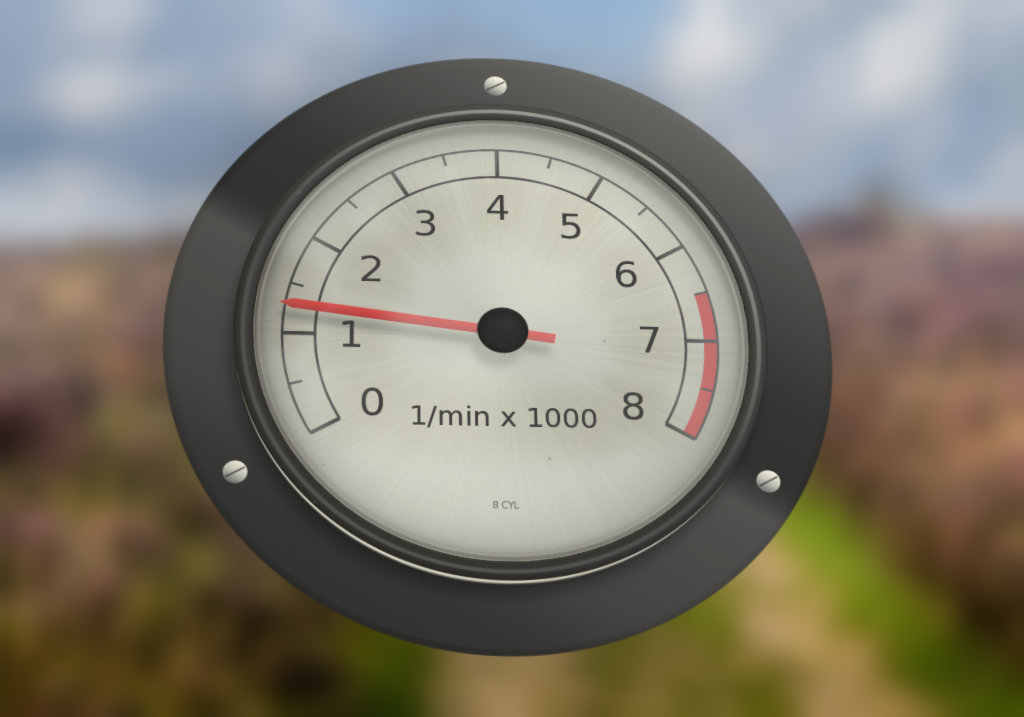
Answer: 1250 rpm
